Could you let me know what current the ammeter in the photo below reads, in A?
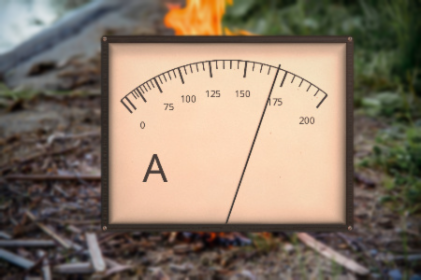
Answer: 170 A
